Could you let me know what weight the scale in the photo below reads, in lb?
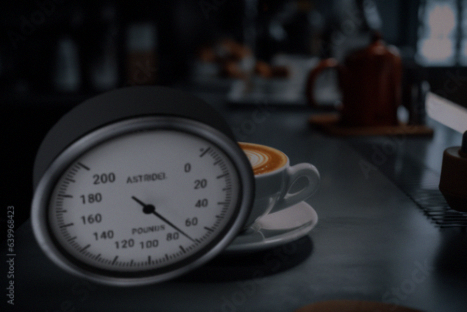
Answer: 70 lb
